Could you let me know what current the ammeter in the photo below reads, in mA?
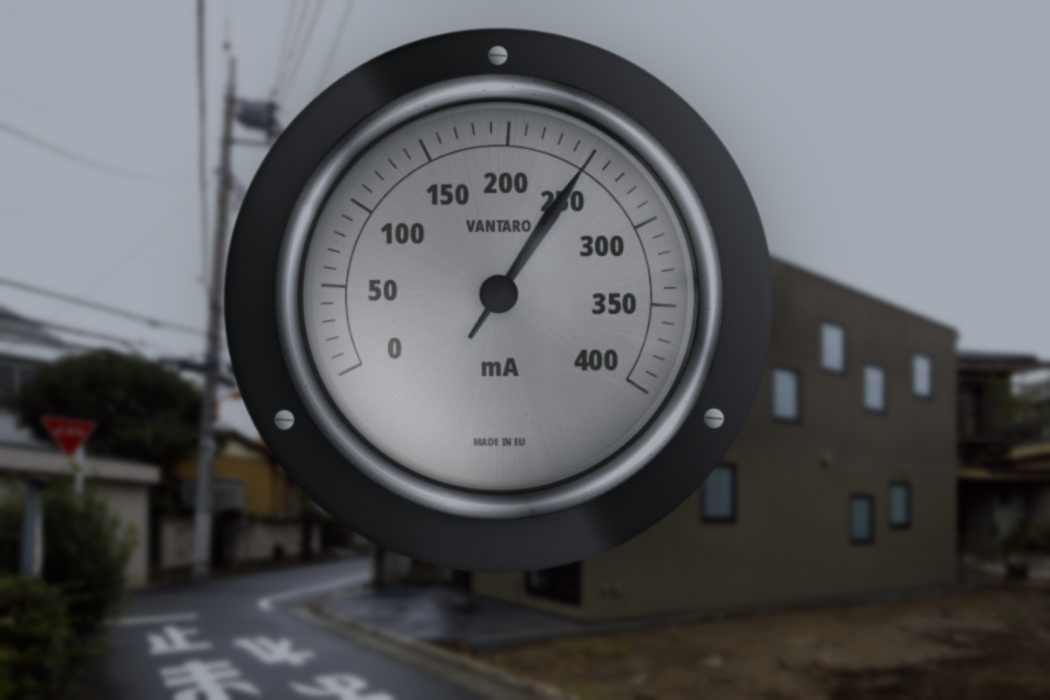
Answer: 250 mA
